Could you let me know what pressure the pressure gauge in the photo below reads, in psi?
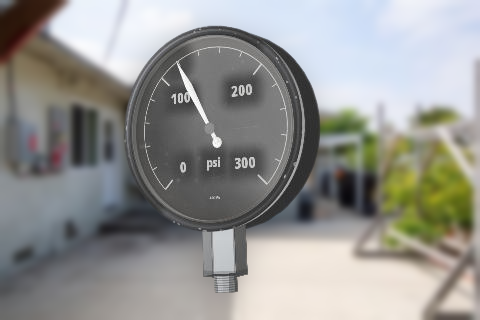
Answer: 120 psi
